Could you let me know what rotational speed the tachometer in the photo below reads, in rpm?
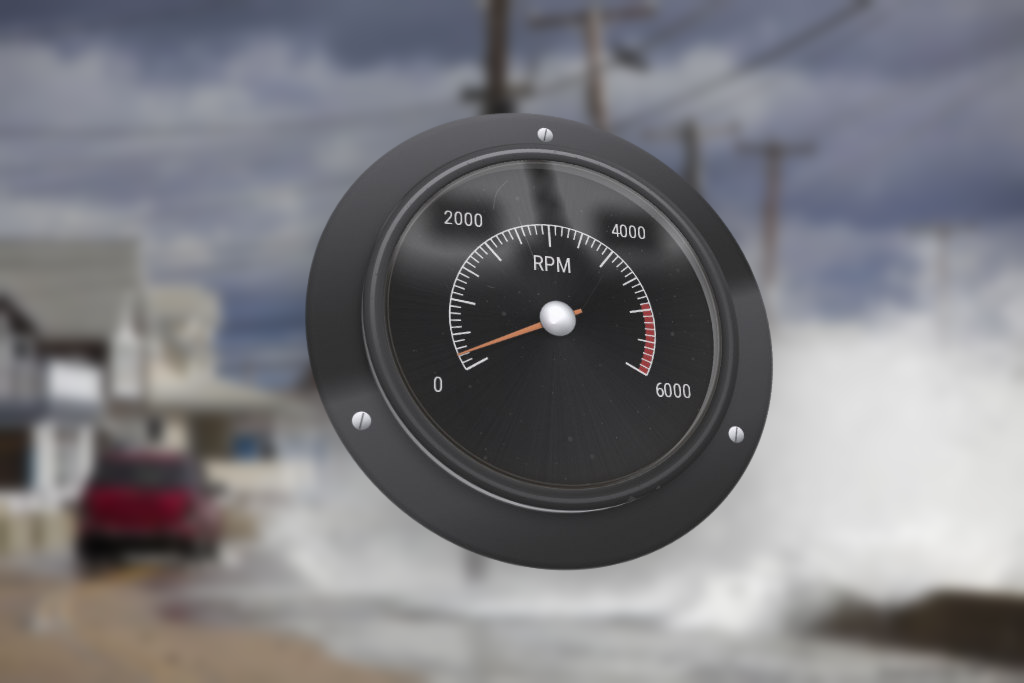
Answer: 200 rpm
